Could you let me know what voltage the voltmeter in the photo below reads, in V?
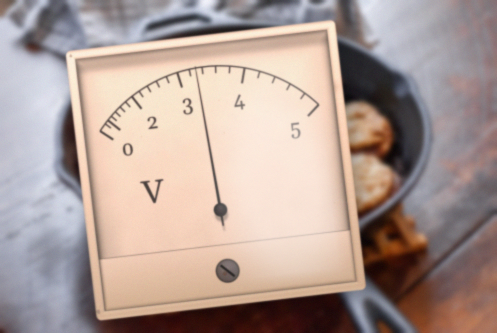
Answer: 3.3 V
